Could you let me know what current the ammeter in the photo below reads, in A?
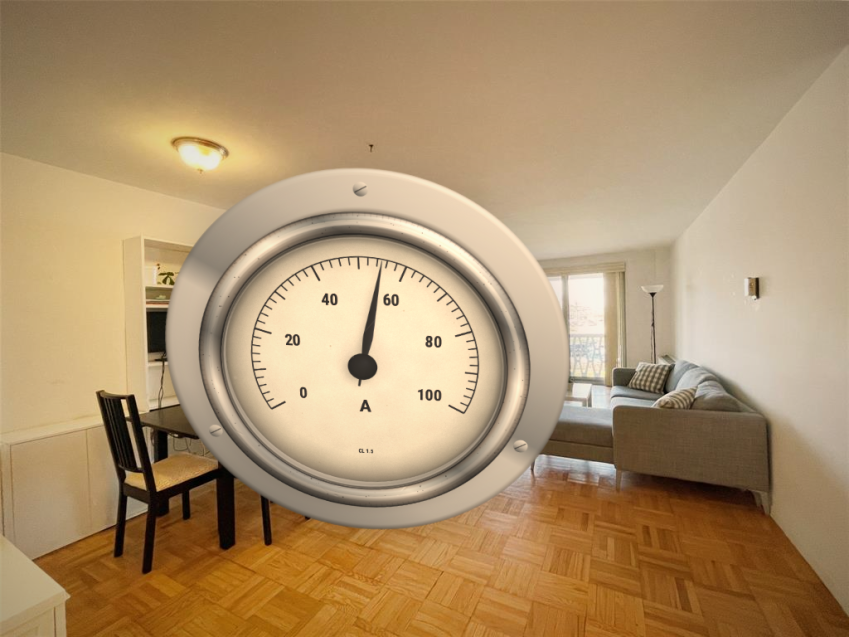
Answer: 55 A
